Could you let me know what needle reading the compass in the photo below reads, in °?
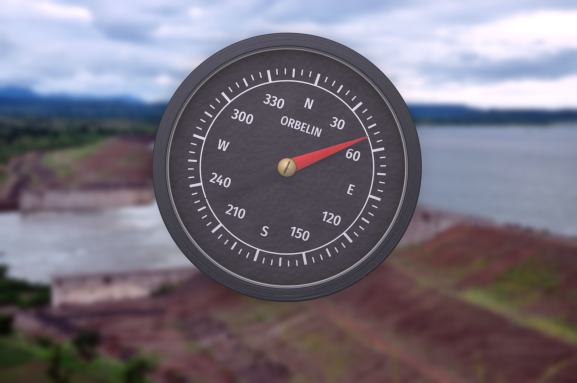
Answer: 50 °
